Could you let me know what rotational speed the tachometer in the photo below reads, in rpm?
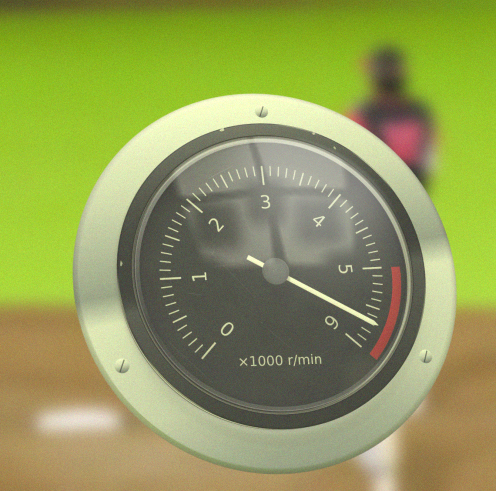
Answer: 5700 rpm
